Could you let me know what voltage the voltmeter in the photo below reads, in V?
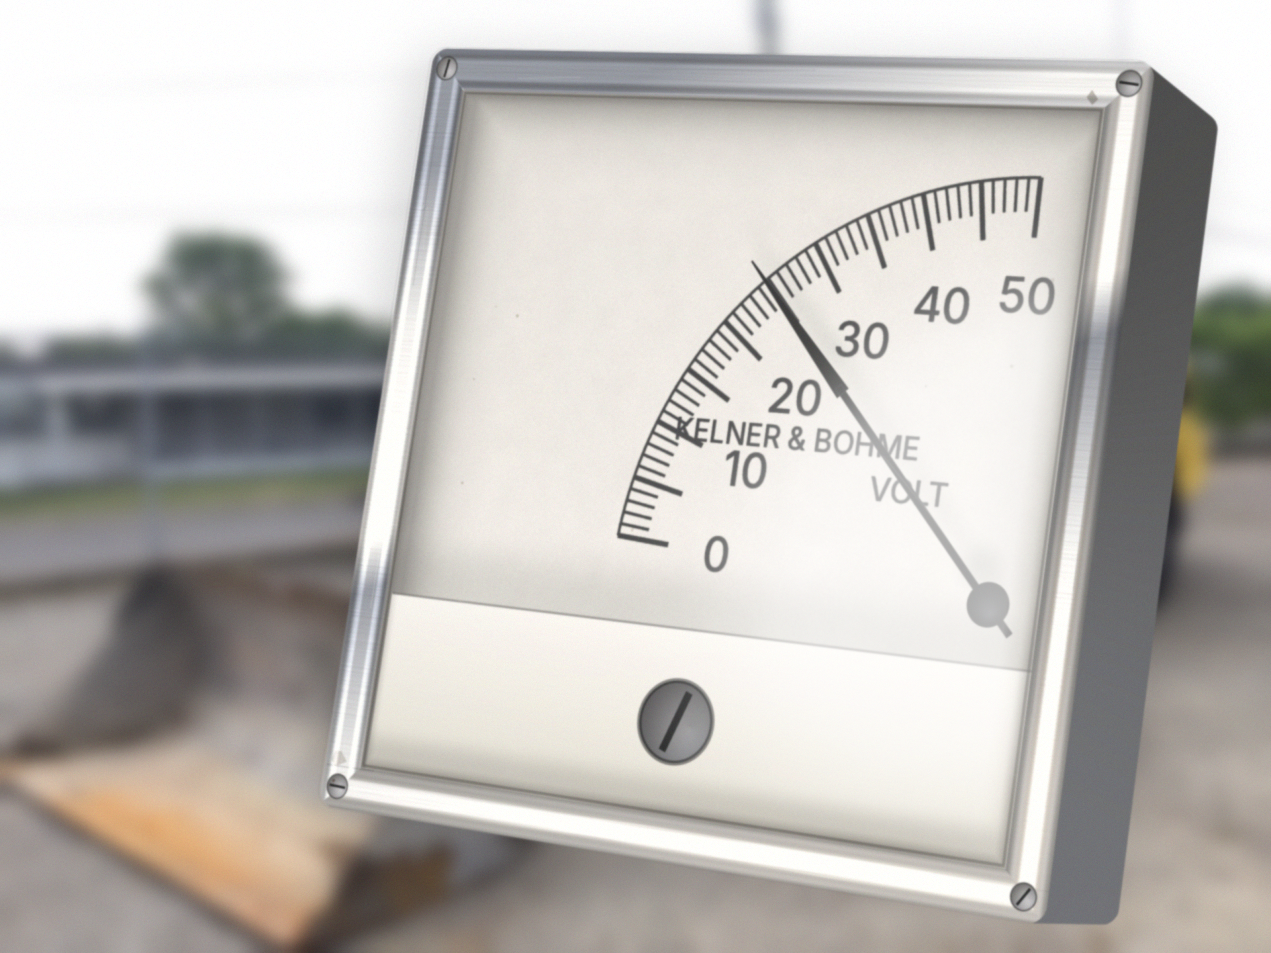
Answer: 25 V
